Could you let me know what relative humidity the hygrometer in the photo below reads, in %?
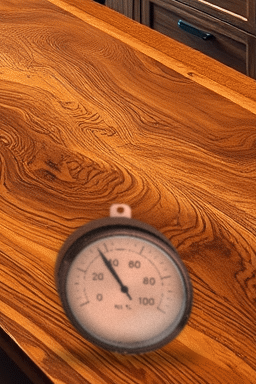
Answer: 36 %
